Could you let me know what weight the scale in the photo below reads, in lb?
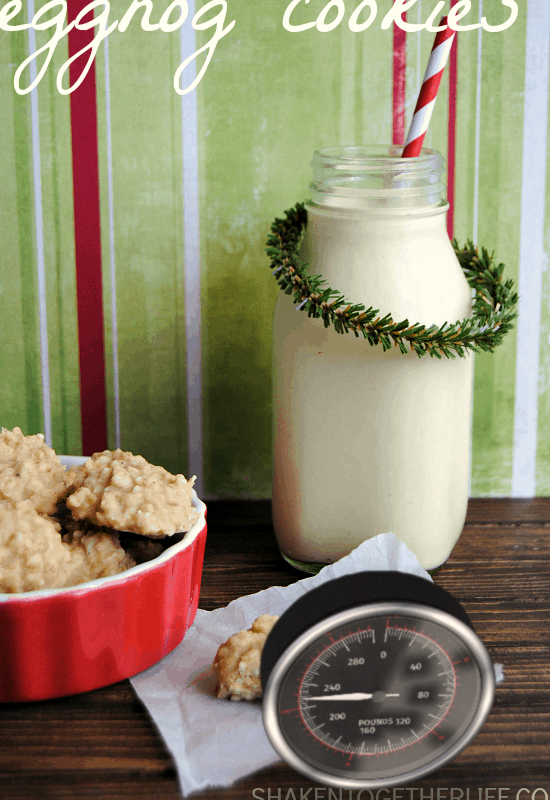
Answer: 230 lb
